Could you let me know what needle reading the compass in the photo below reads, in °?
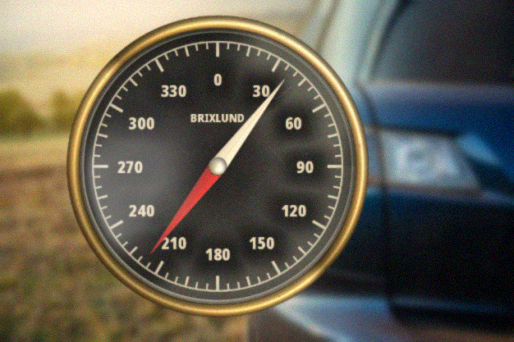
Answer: 217.5 °
